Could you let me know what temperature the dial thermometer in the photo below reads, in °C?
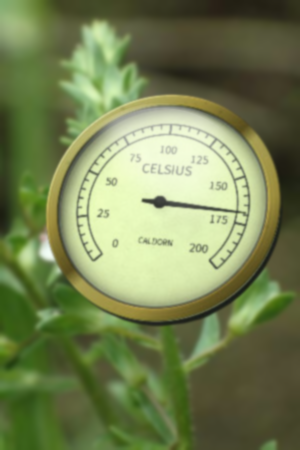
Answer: 170 °C
